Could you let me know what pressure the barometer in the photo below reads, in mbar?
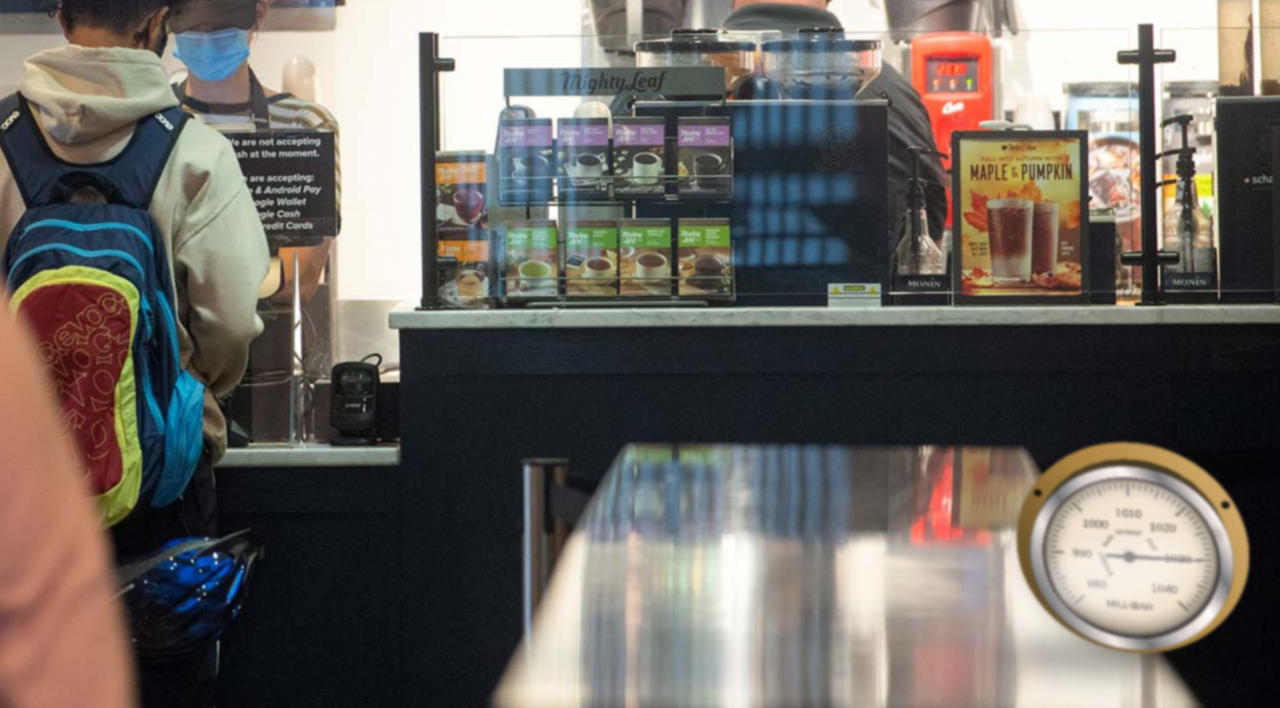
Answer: 1030 mbar
